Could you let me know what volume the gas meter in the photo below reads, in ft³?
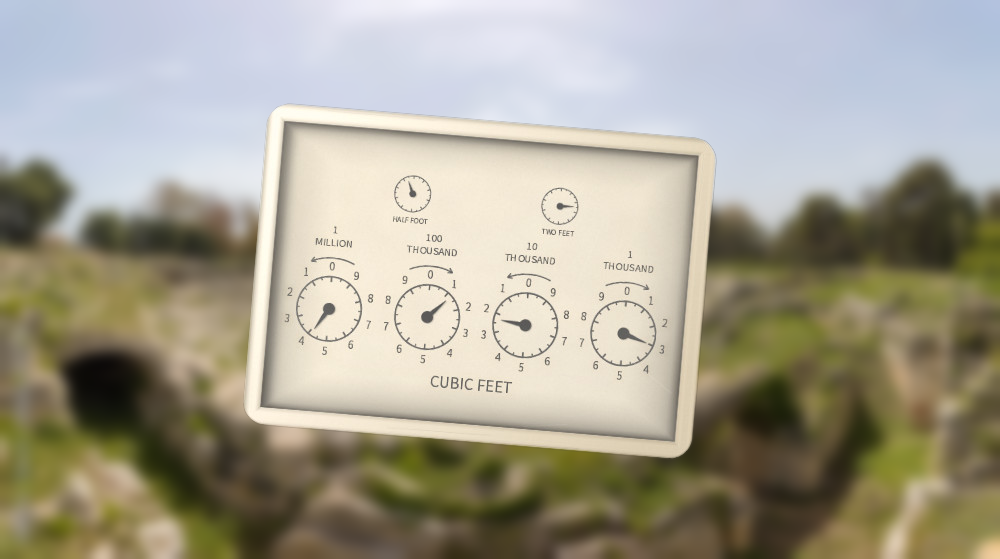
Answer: 412300 ft³
